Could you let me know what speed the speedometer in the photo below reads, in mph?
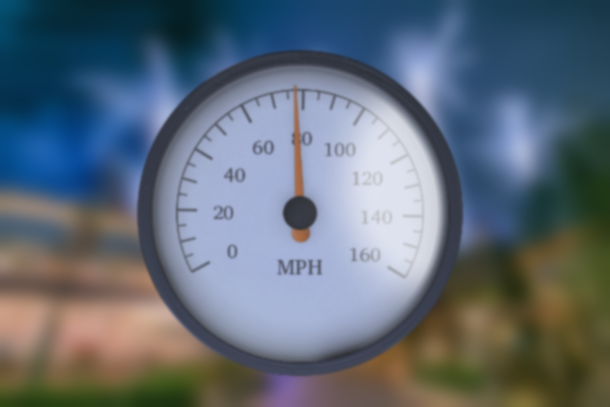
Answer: 77.5 mph
